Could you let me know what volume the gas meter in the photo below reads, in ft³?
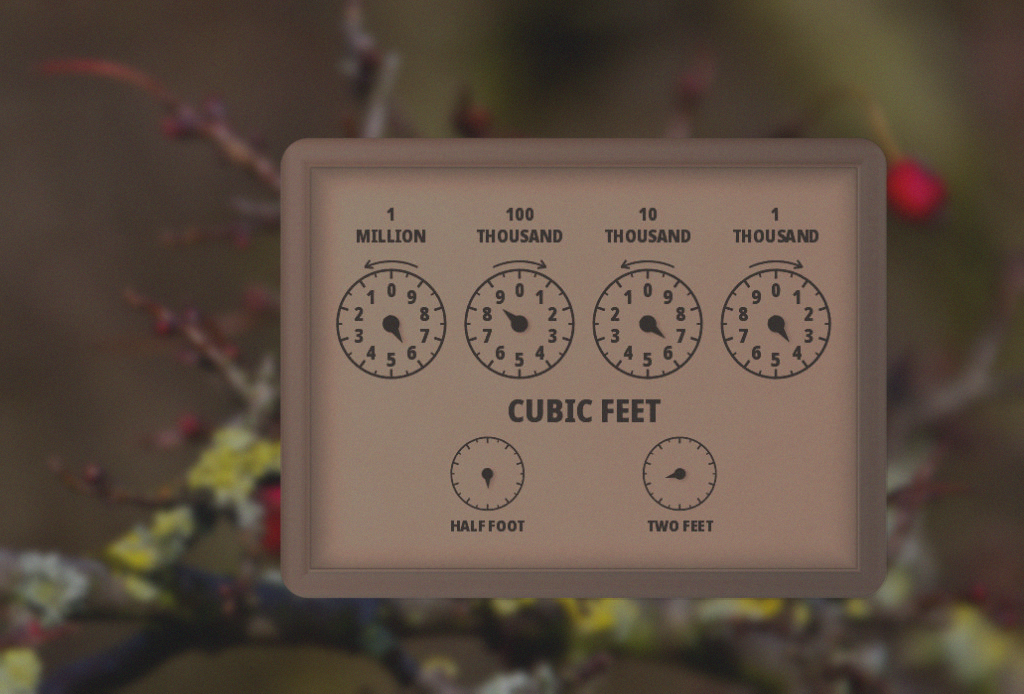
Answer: 586400 ft³
